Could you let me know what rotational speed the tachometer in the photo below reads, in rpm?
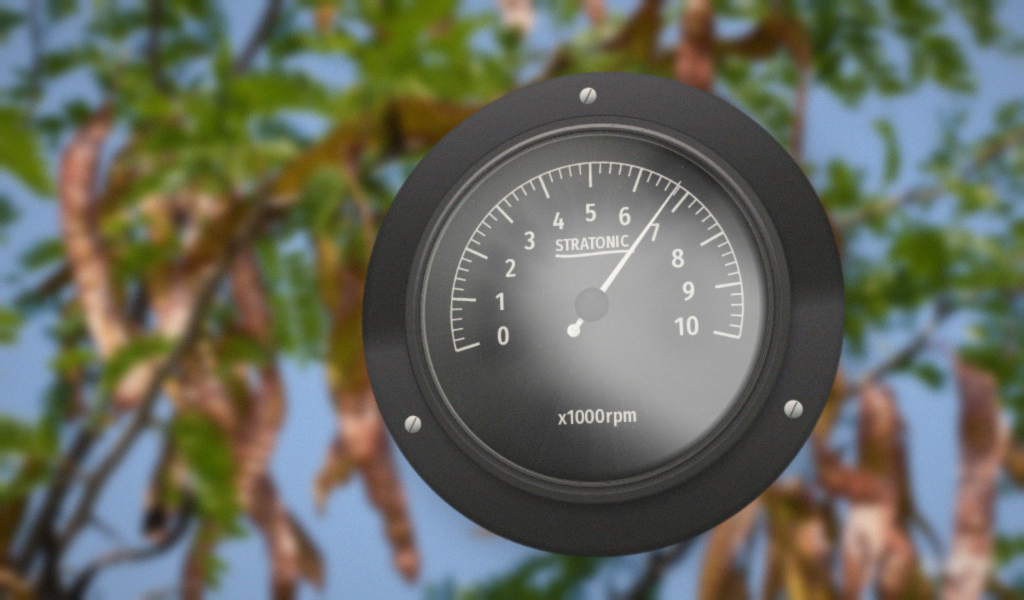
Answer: 6800 rpm
